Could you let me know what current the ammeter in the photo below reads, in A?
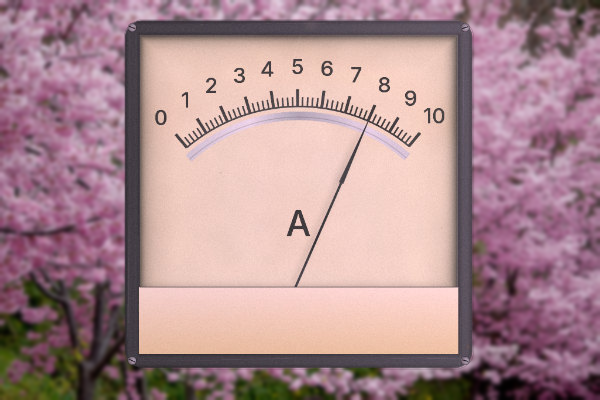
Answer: 8 A
